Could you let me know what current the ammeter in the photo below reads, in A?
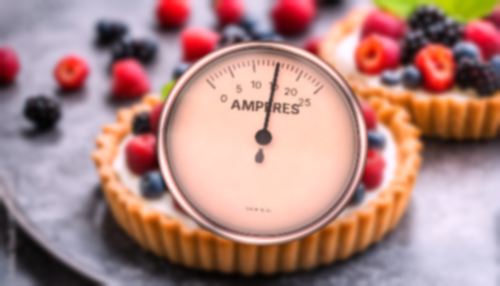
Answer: 15 A
